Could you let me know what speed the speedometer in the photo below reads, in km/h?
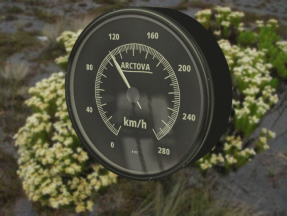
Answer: 110 km/h
